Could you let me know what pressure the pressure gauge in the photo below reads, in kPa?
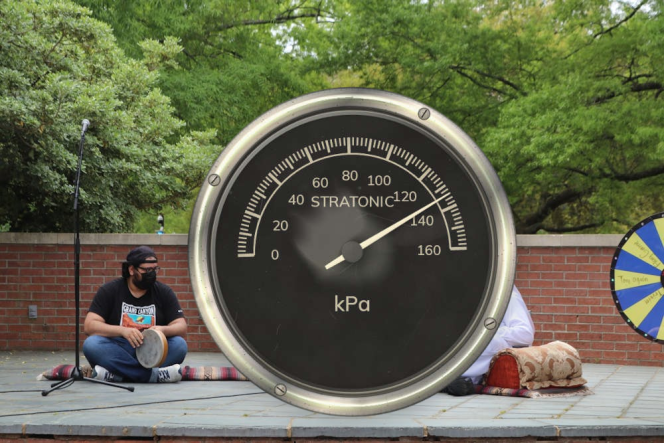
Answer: 134 kPa
